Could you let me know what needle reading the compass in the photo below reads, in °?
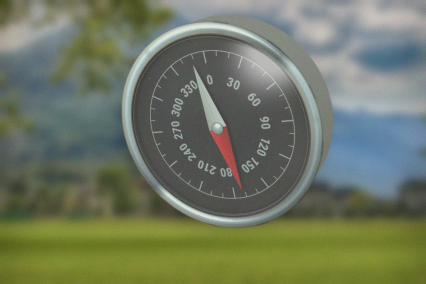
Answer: 170 °
